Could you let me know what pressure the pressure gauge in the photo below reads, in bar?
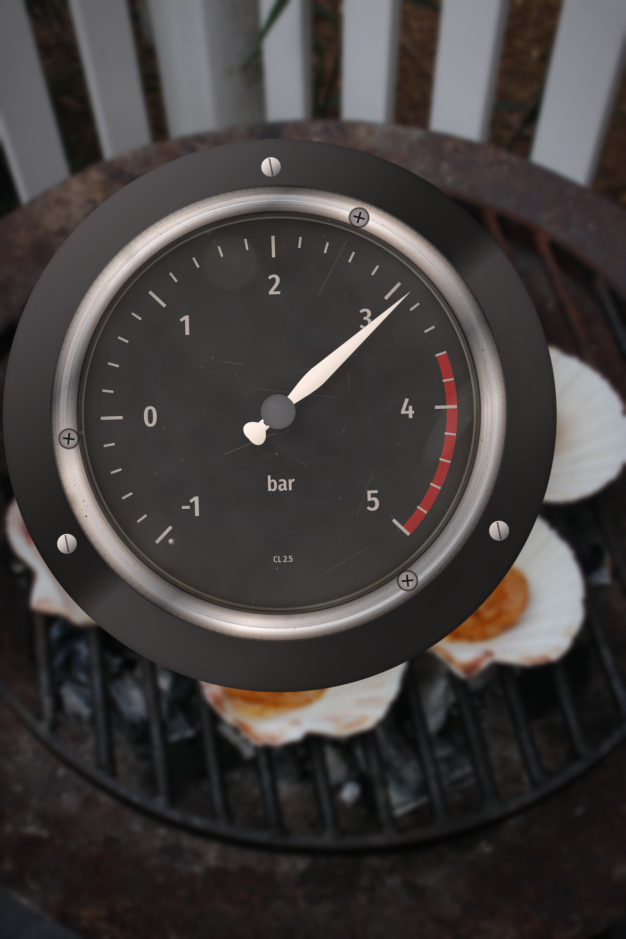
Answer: 3.1 bar
